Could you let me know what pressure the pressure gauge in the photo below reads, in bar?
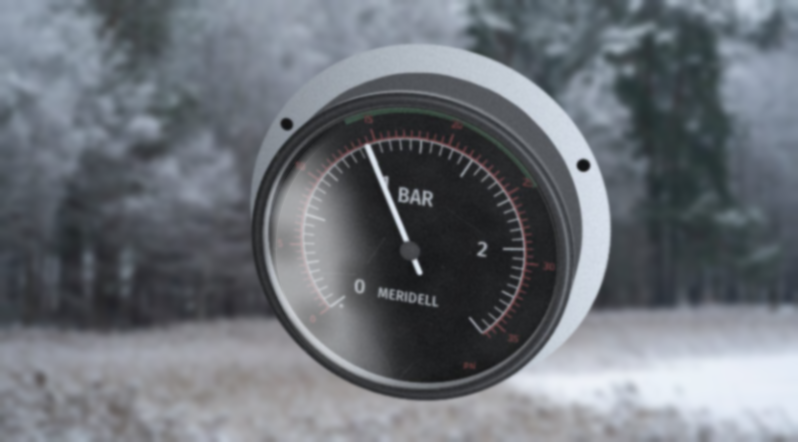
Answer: 1 bar
